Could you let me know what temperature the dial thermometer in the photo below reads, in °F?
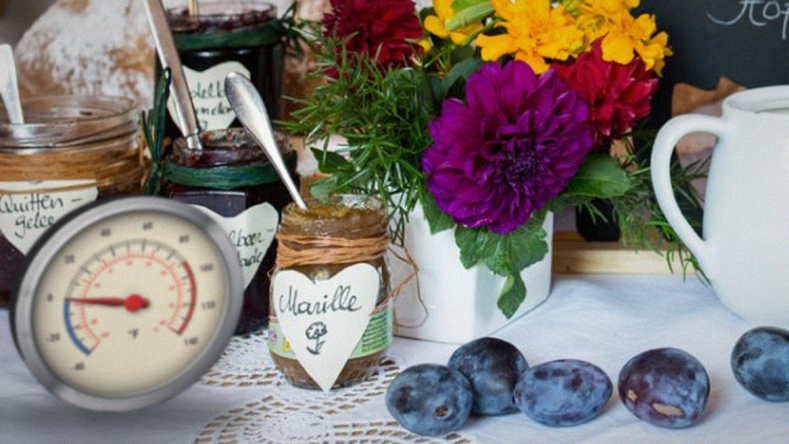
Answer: 0 °F
